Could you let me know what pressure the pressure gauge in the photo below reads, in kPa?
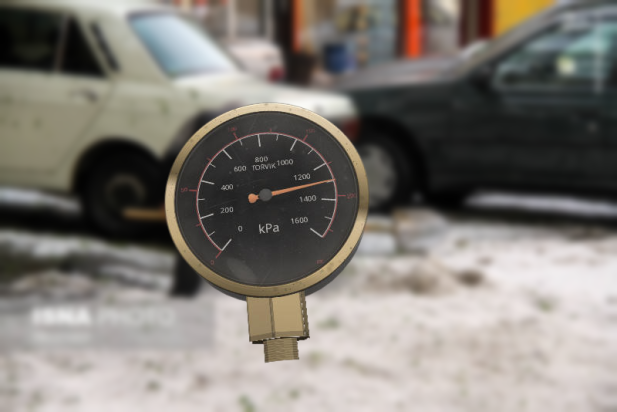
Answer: 1300 kPa
